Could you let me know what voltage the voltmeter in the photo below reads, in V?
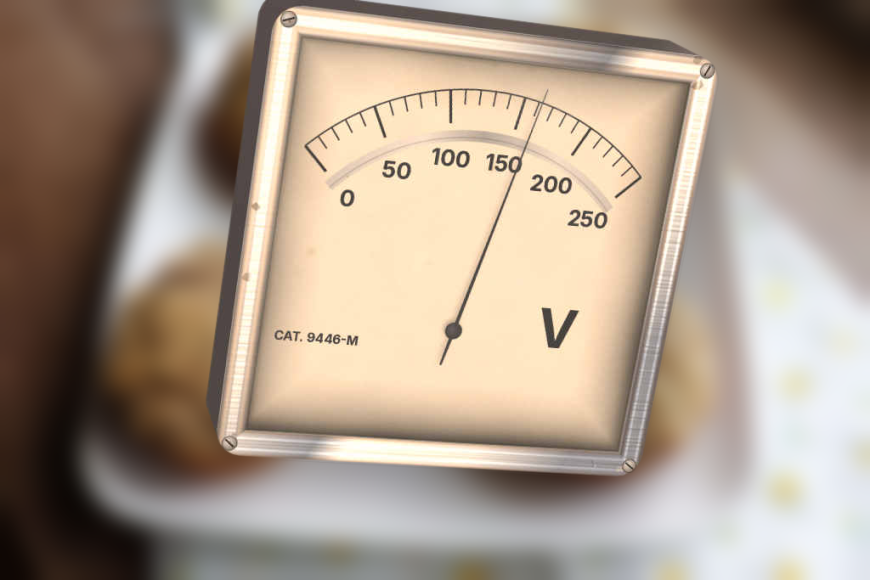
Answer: 160 V
